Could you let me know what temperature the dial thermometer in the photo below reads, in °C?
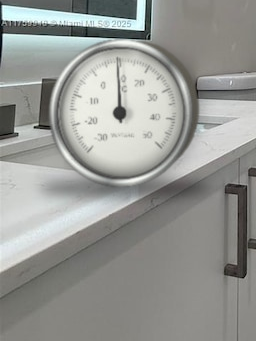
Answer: 10 °C
